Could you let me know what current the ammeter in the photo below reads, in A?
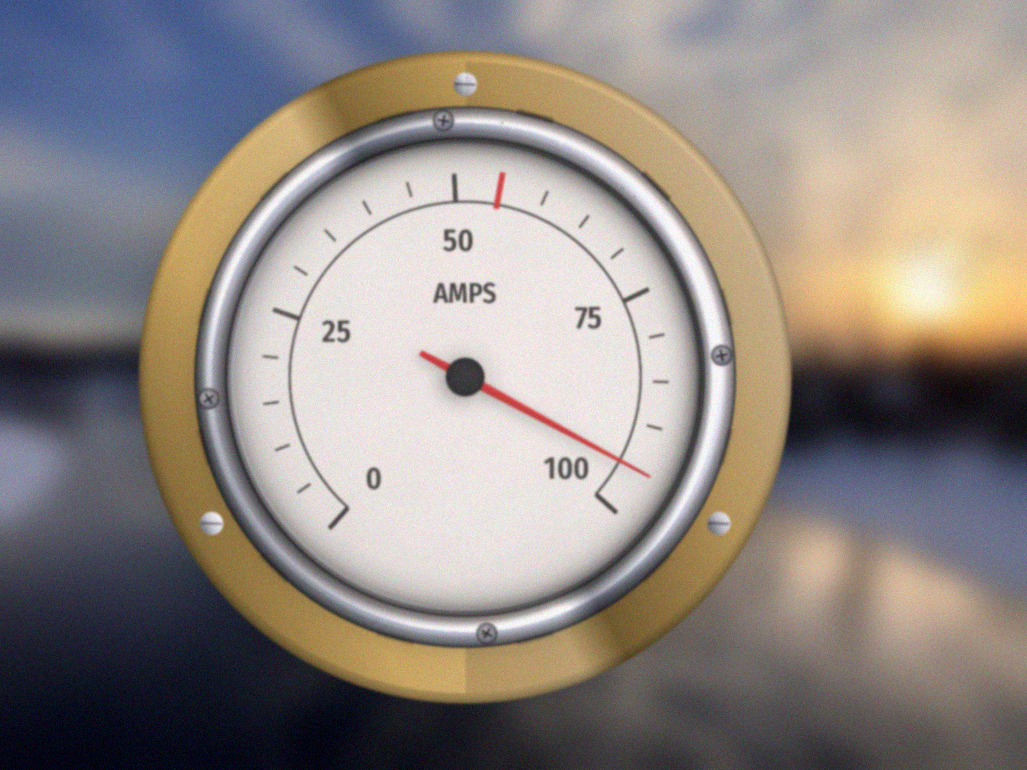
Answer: 95 A
